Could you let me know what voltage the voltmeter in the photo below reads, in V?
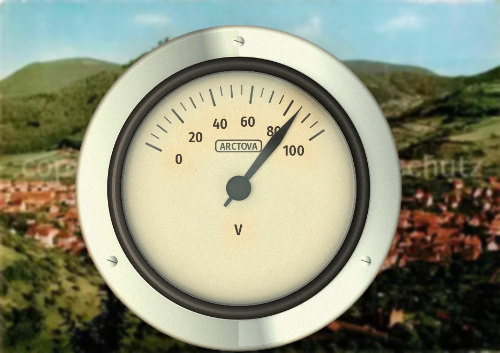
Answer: 85 V
